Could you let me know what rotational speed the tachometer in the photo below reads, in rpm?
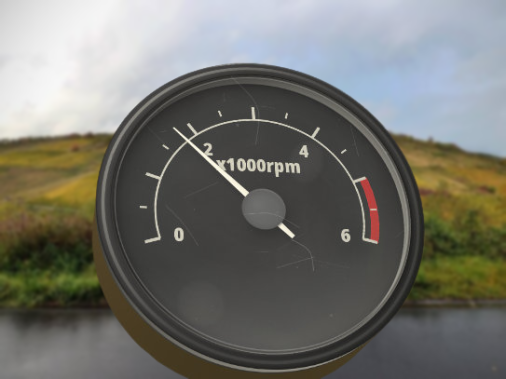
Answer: 1750 rpm
